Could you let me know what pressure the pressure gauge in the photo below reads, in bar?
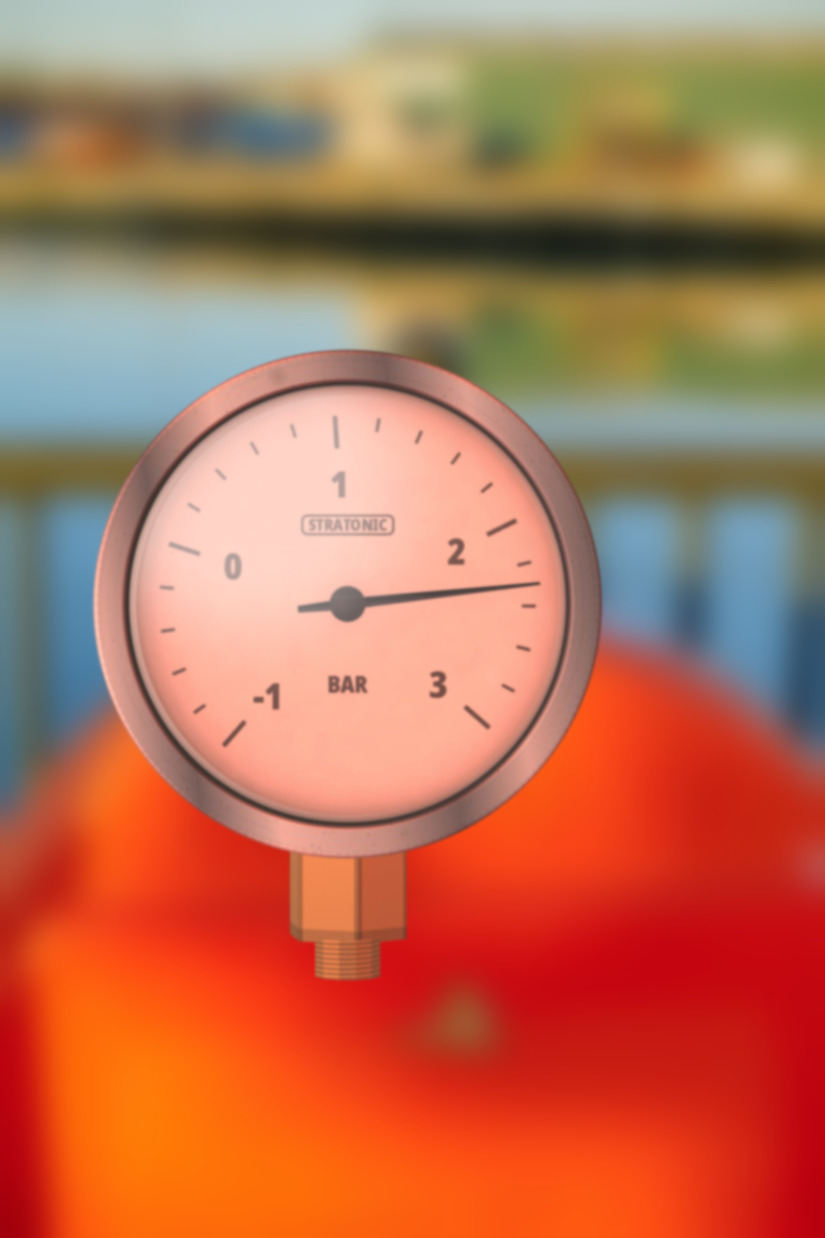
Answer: 2.3 bar
